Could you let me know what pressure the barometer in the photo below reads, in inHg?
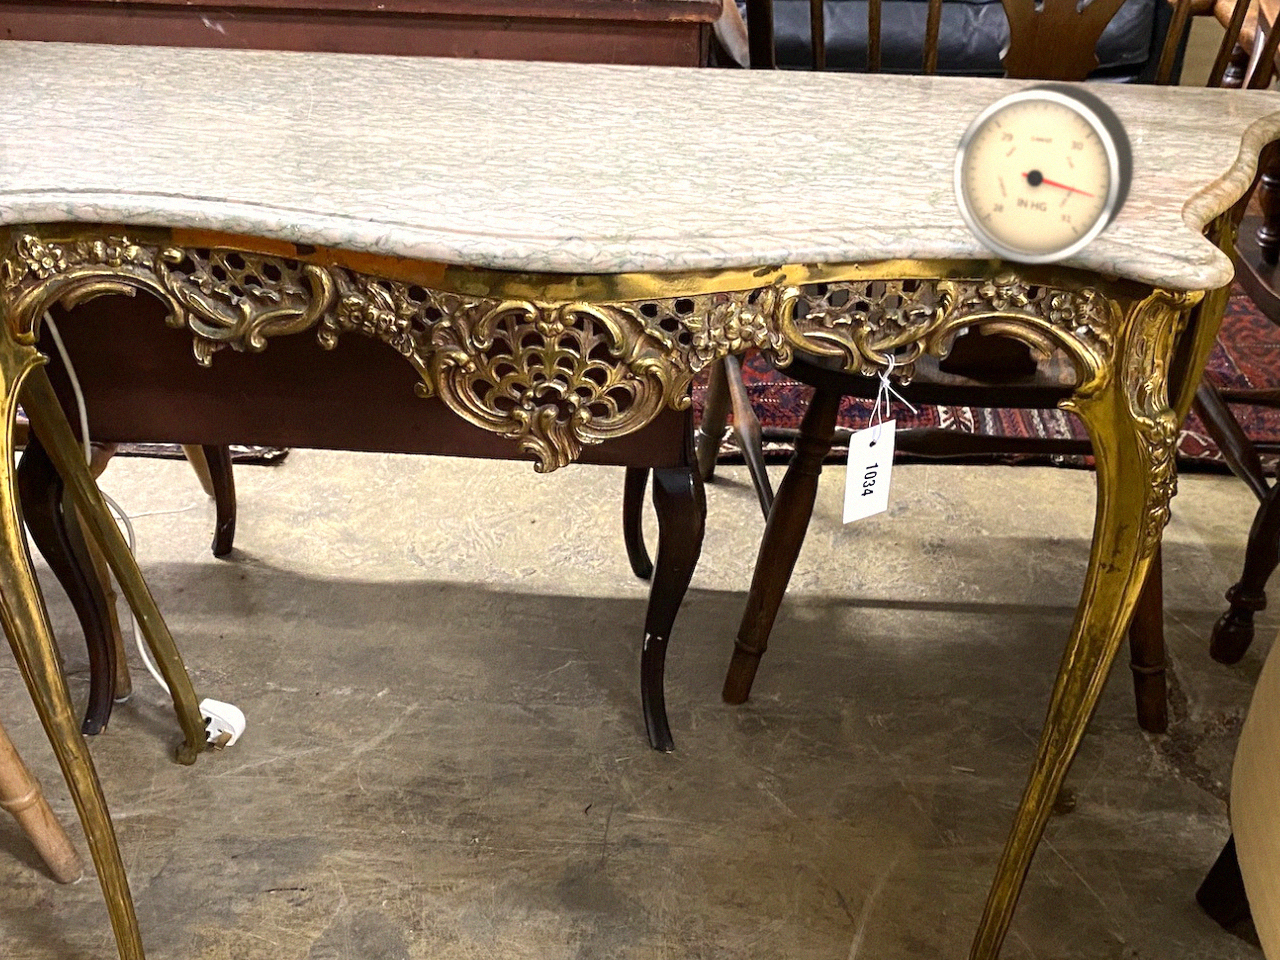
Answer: 30.6 inHg
